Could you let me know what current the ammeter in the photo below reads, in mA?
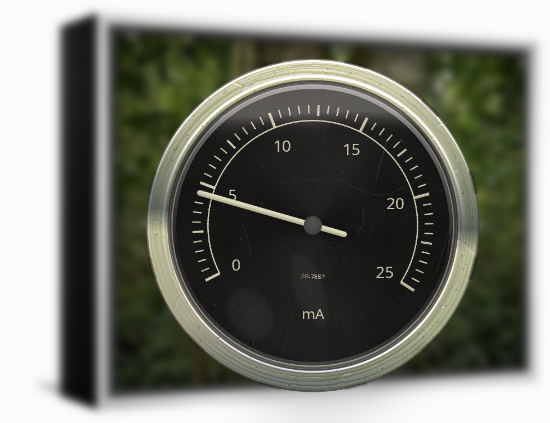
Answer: 4.5 mA
